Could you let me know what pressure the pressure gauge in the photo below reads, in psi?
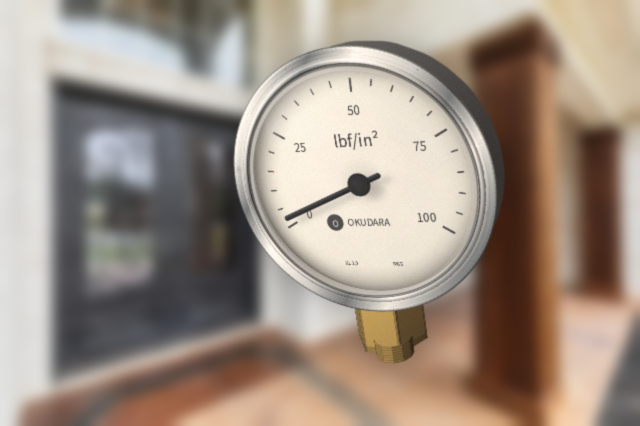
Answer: 2.5 psi
